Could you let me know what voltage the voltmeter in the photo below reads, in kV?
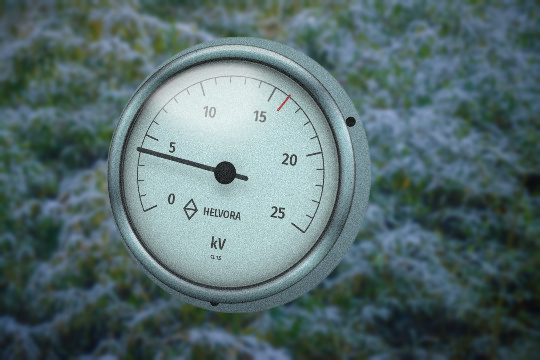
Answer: 4 kV
